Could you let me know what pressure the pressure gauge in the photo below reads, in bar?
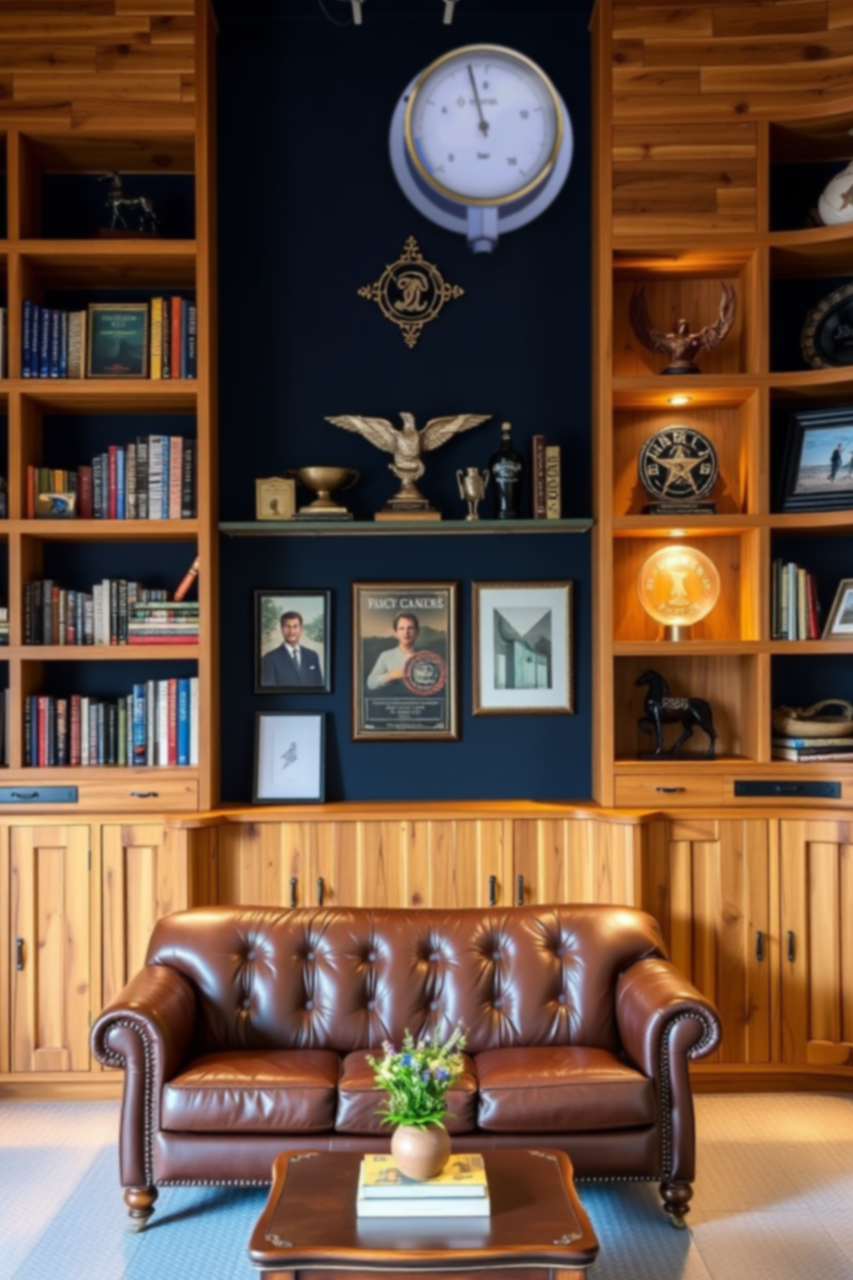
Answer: 7 bar
